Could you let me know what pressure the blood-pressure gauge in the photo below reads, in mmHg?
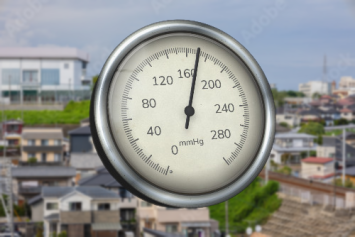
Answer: 170 mmHg
